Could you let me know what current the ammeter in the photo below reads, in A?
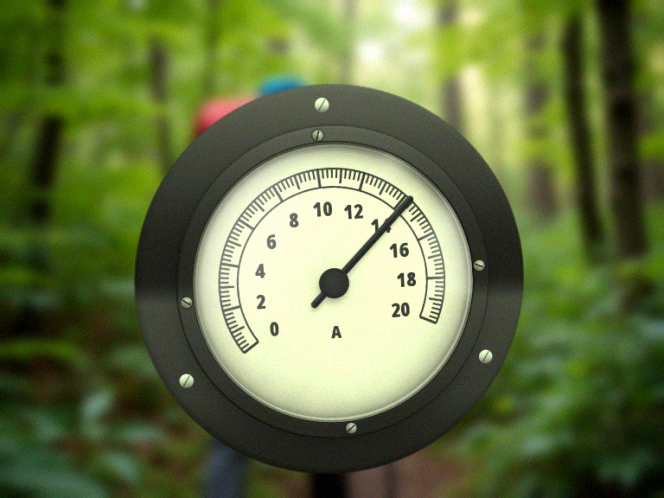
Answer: 14.2 A
